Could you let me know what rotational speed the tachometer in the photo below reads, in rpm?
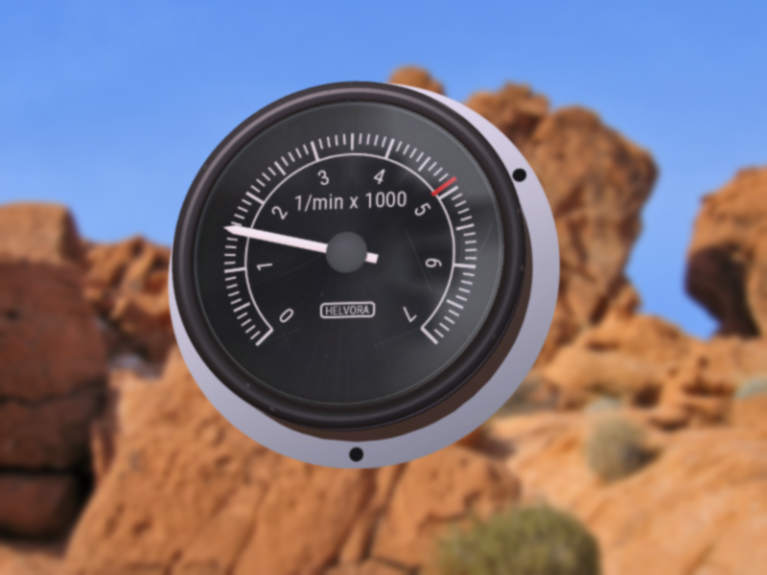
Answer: 1500 rpm
